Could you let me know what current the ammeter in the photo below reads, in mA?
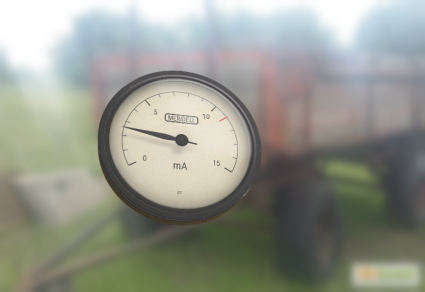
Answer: 2.5 mA
